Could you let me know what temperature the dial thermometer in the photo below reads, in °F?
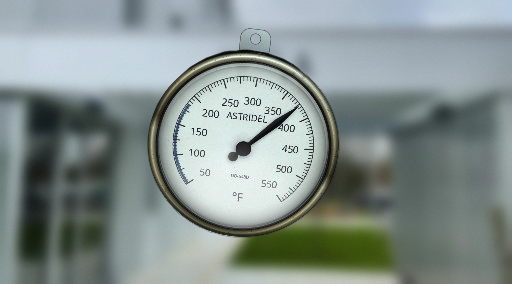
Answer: 375 °F
